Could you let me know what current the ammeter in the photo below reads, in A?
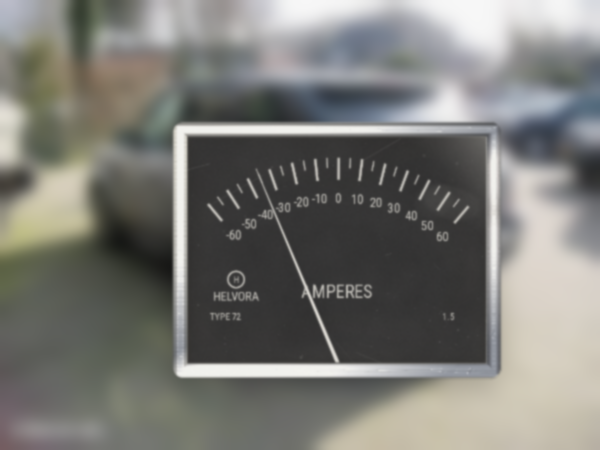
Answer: -35 A
